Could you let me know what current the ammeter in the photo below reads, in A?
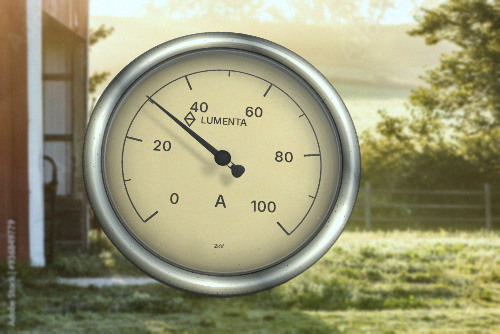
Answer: 30 A
